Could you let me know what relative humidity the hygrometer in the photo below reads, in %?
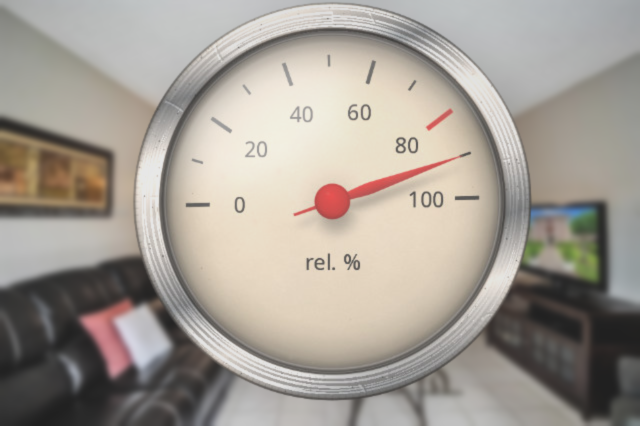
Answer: 90 %
